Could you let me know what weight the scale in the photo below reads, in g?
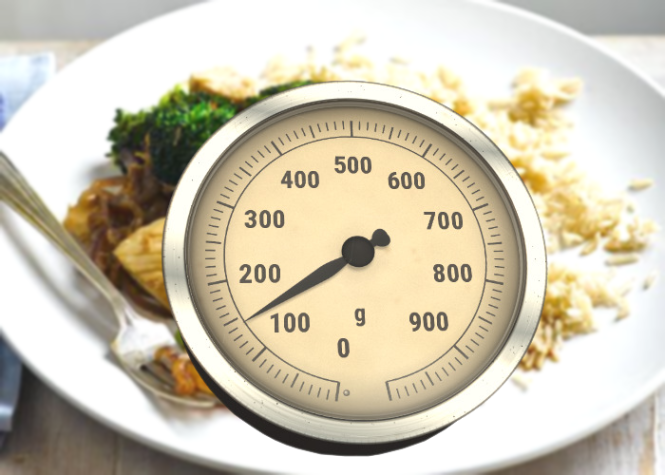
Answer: 140 g
